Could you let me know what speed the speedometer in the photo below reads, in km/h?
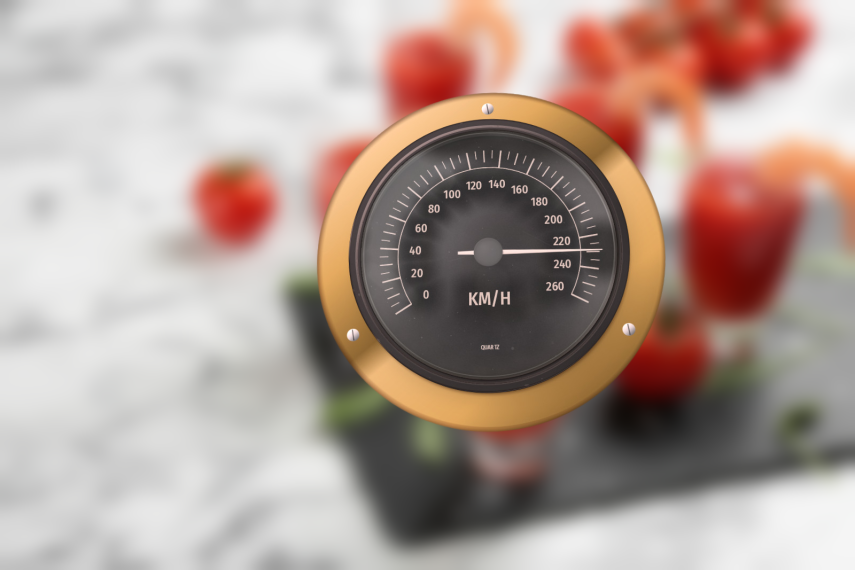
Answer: 230 km/h
